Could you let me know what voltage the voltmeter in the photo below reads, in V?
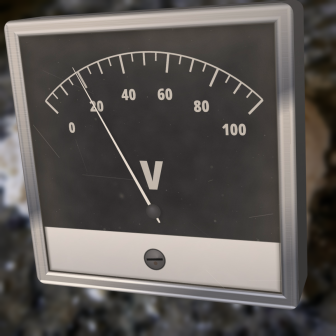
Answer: 20 V
